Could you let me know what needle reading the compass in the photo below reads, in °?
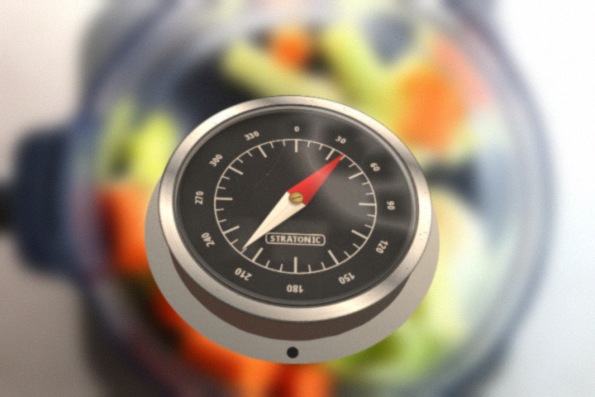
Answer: 40 °
